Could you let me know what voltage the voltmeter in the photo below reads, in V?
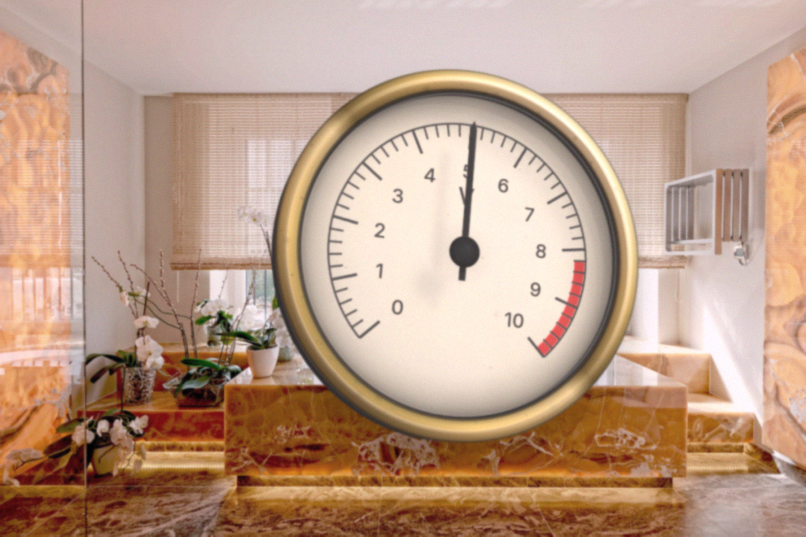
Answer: 5 V
